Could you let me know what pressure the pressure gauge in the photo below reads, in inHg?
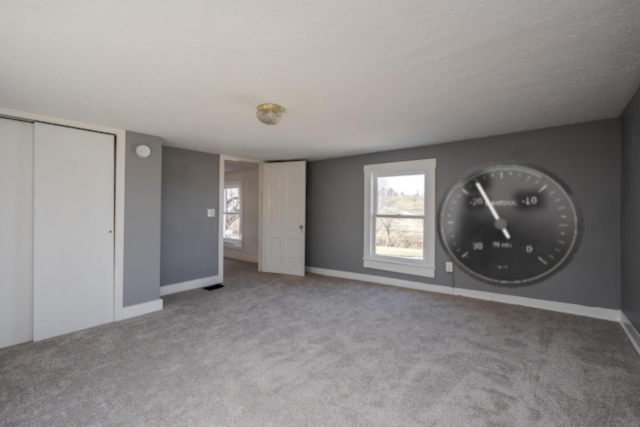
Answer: -18 inHg
